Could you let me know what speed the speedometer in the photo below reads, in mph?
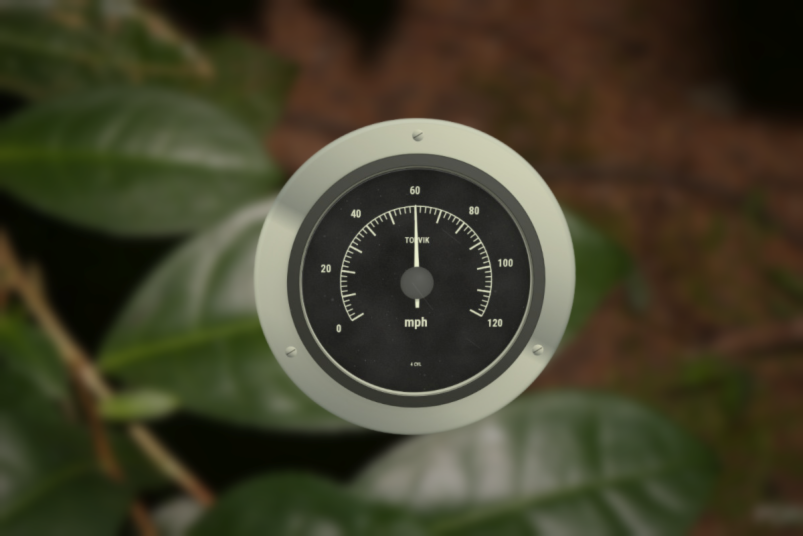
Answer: 60 mph
